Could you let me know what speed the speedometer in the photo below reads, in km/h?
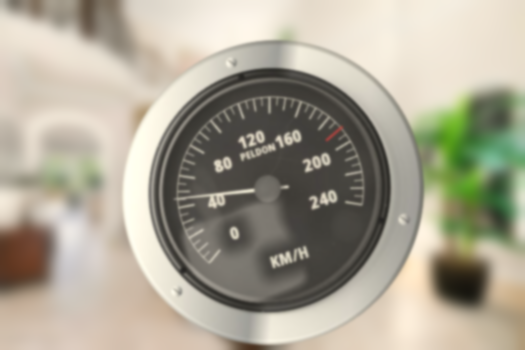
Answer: 45 km/h
